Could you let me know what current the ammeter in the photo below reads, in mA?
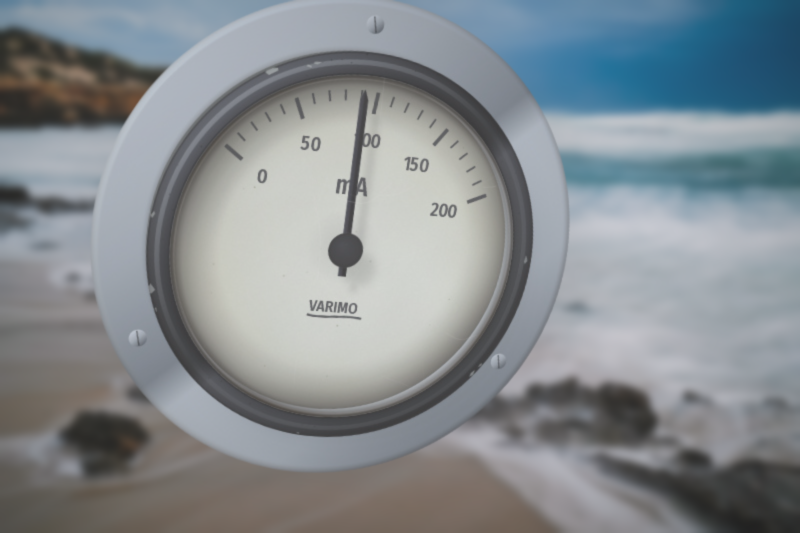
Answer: 90 mA
